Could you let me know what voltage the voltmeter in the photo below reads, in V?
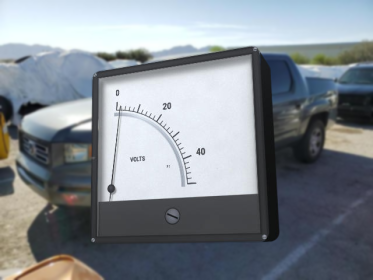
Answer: 2 V
